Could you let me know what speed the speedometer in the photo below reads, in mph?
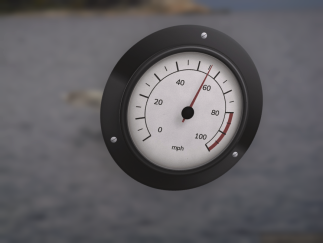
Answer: 55 mph
